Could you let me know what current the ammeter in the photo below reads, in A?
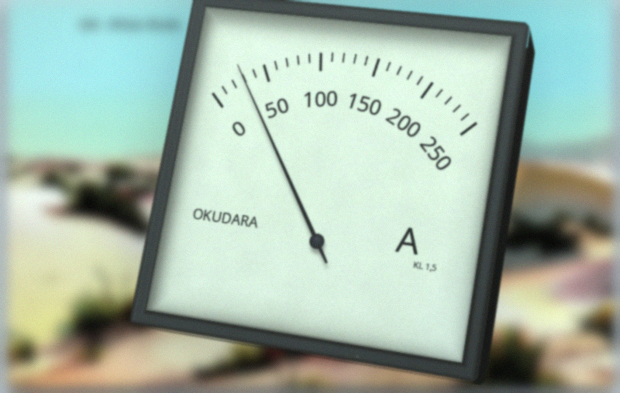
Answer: 30 A
